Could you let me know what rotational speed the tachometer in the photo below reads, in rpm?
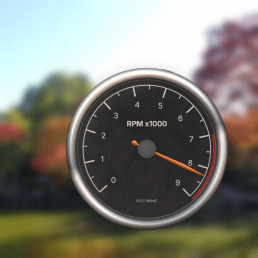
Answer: 8250 rpm
